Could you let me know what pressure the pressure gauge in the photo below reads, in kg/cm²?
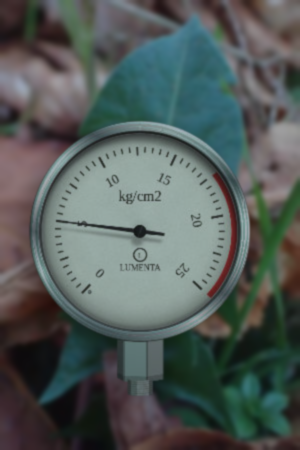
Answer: 5 kg/cm²
